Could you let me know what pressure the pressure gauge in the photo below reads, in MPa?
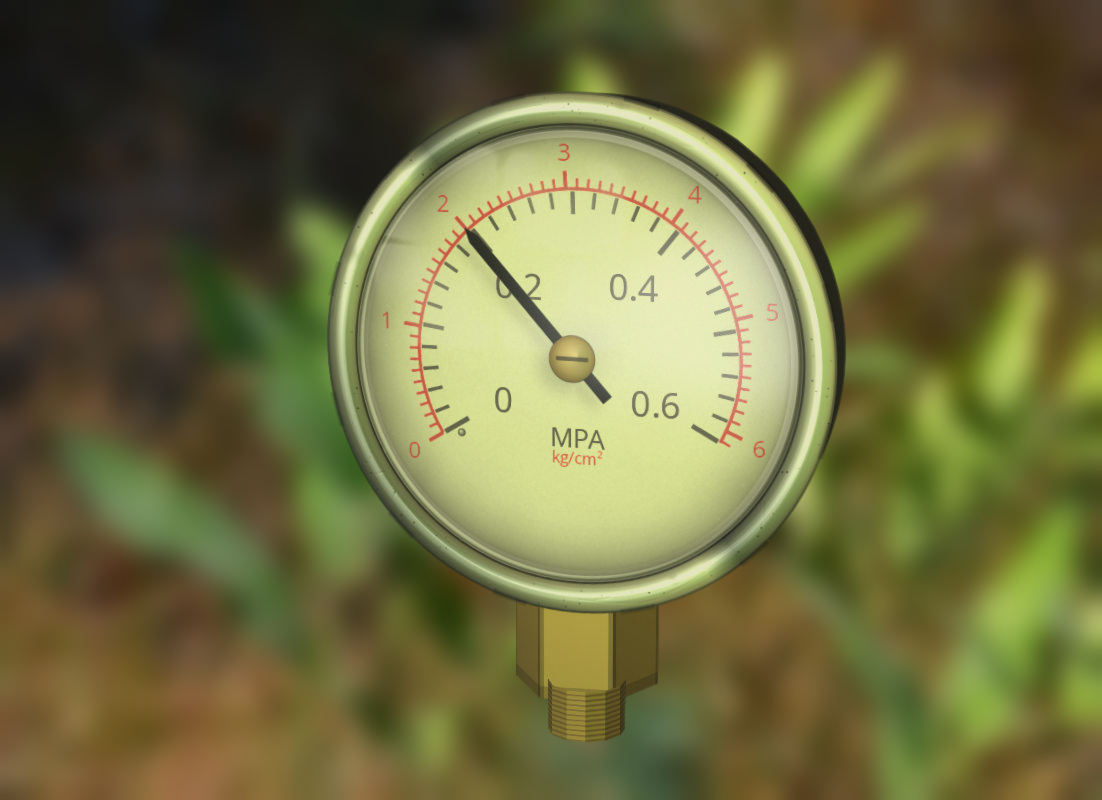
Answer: 0.2 MPa
